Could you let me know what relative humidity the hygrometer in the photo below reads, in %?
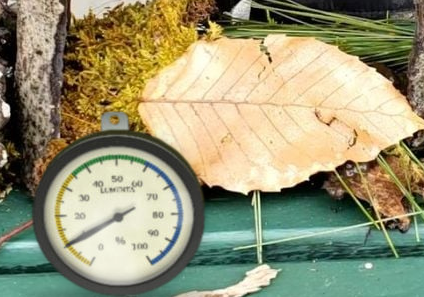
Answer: 10 %
